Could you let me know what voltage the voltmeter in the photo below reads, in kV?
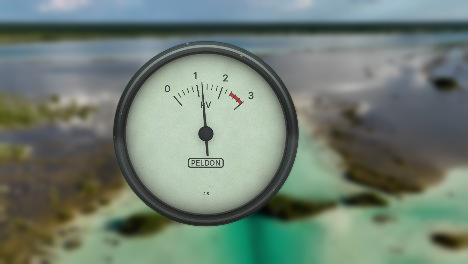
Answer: 1.2 kV
